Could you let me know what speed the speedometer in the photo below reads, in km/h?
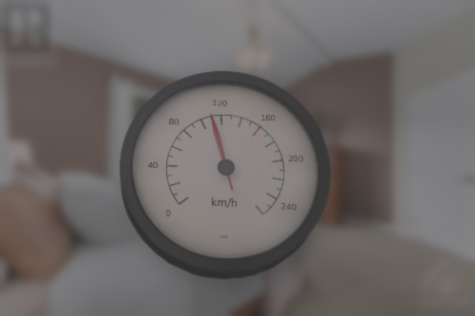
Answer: 110 km/h
